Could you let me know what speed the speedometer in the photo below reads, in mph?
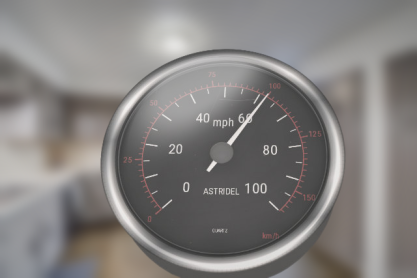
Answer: 62.5 mph
